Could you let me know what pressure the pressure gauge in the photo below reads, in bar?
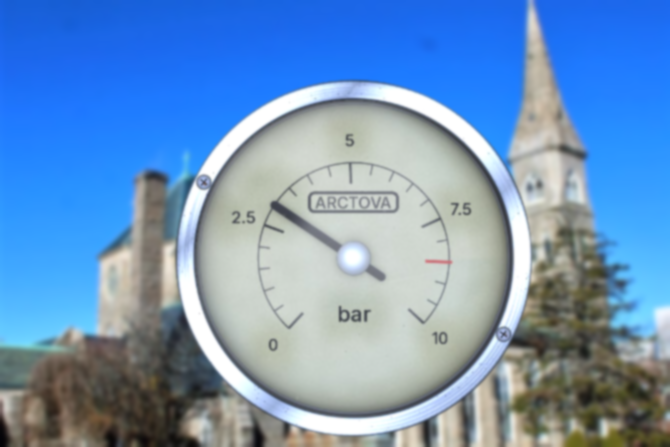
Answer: 3 bar
